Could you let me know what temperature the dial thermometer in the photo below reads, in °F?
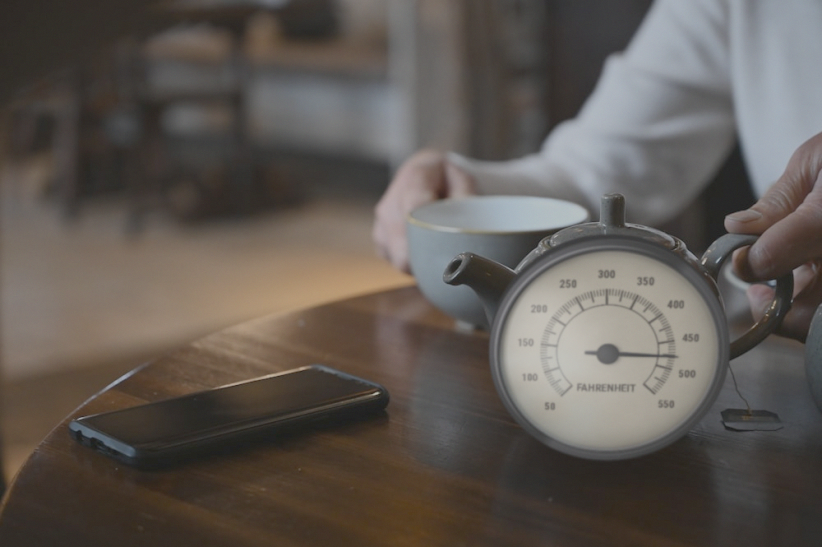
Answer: 475 °F
